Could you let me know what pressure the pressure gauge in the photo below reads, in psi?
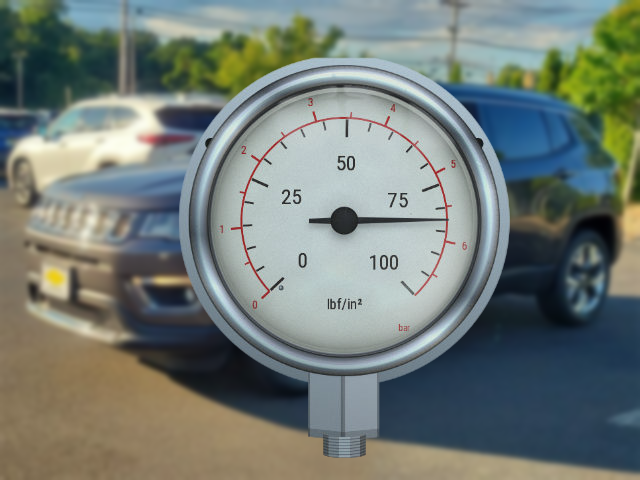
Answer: 82.5 psi
